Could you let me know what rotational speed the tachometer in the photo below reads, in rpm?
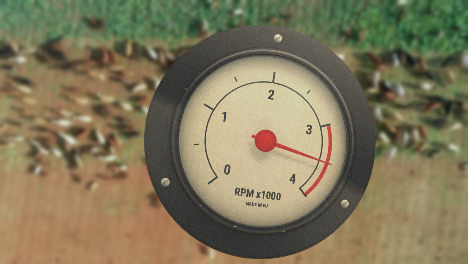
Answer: 3500 rpm
